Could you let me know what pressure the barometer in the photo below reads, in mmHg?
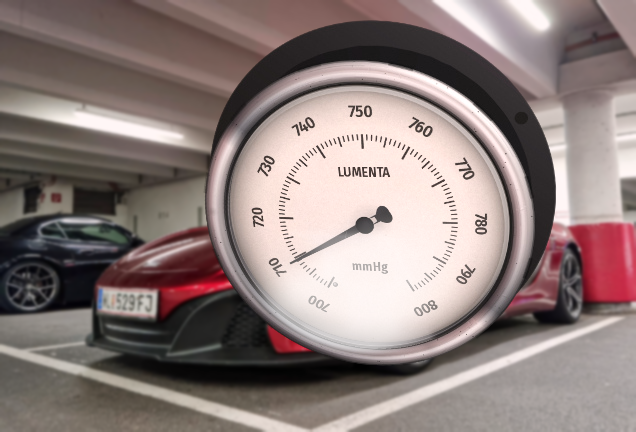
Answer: 710 mmHg
